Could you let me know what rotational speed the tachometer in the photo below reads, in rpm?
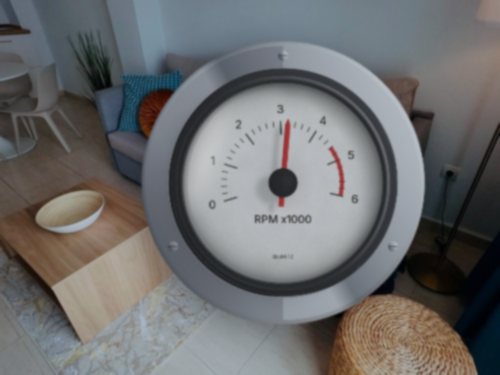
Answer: 3200 rpm
